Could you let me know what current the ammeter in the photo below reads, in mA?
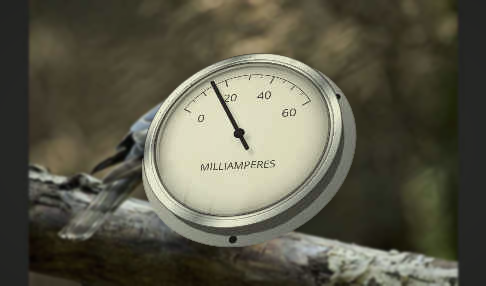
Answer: 15 mA
